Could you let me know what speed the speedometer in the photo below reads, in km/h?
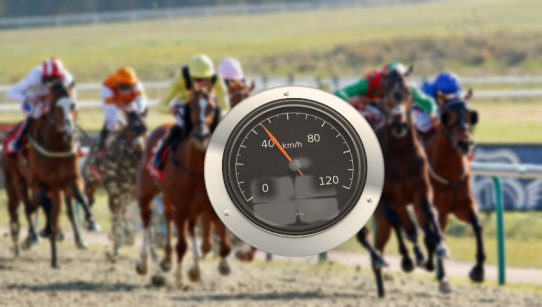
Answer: 45 km/h
